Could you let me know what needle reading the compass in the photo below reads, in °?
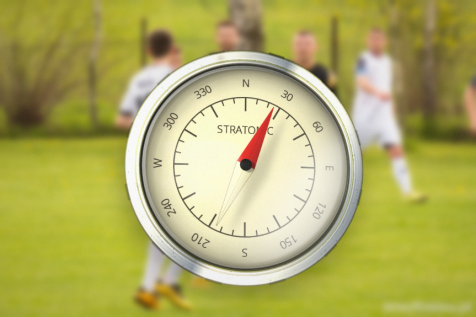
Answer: 25 °
